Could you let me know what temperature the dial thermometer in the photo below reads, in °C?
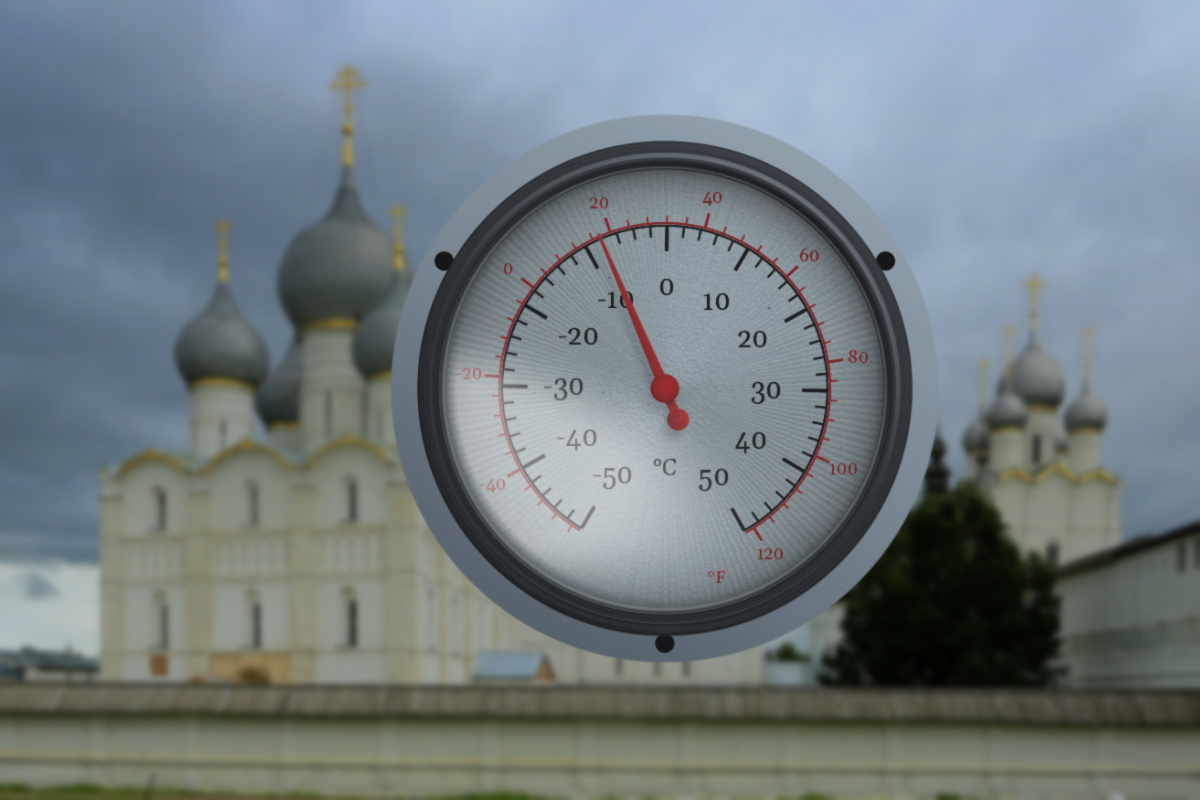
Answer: -8 °C
